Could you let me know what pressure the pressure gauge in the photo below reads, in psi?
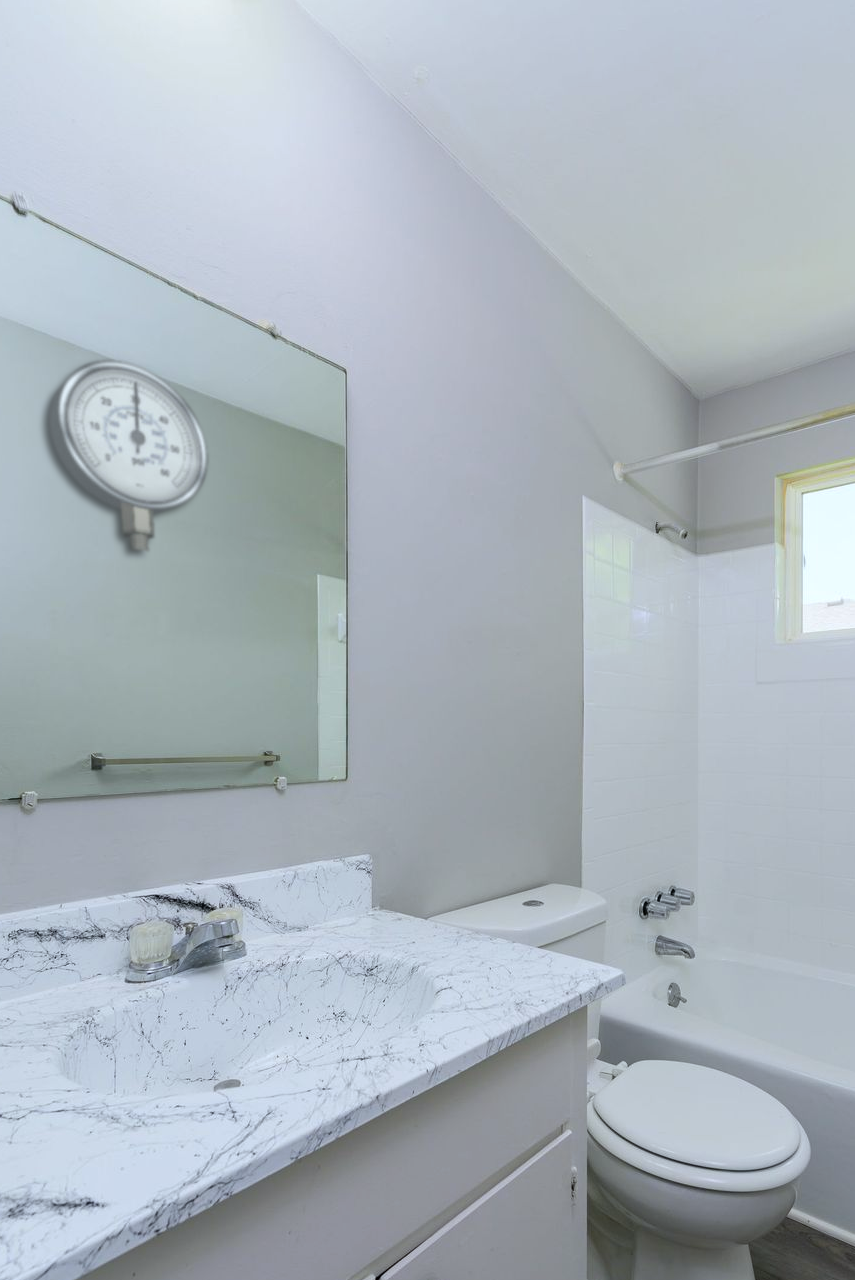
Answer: 30 psi
